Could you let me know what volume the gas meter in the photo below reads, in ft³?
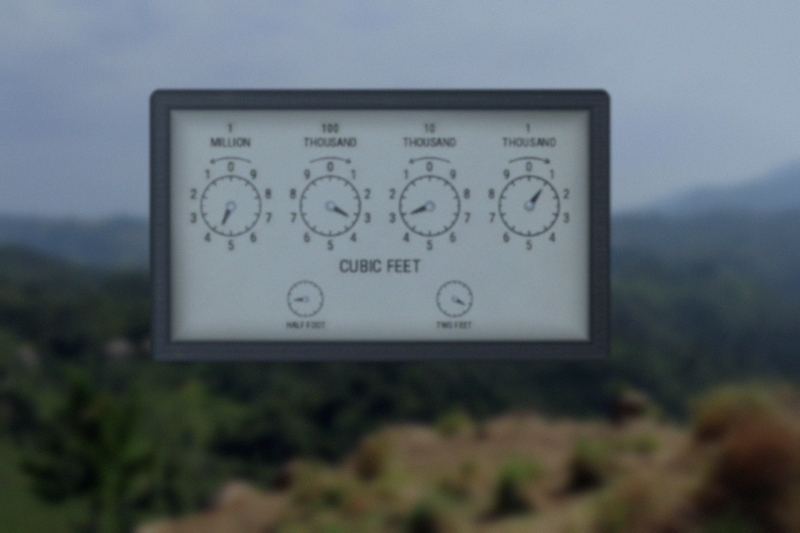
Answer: 433100 ft³
